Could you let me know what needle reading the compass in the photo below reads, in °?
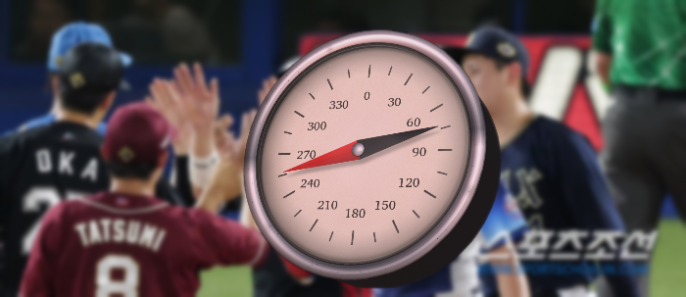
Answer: 255 °
